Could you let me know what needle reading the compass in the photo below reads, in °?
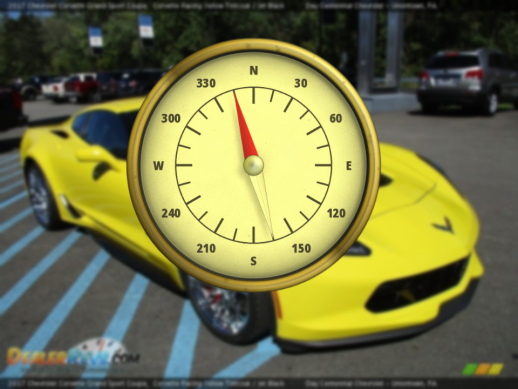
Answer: 345 °
